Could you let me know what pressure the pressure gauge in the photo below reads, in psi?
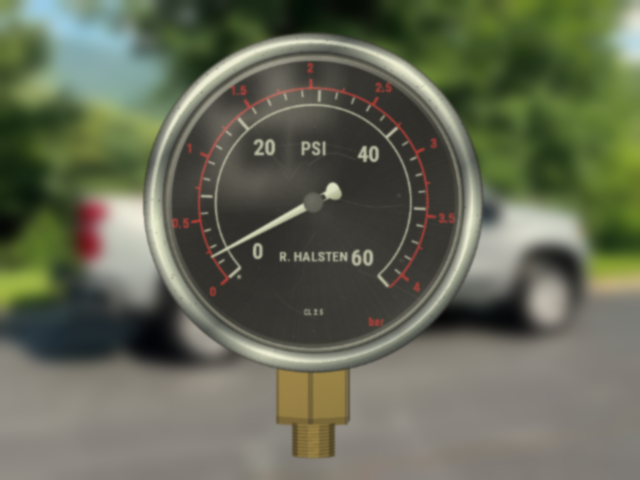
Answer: 3 psi
